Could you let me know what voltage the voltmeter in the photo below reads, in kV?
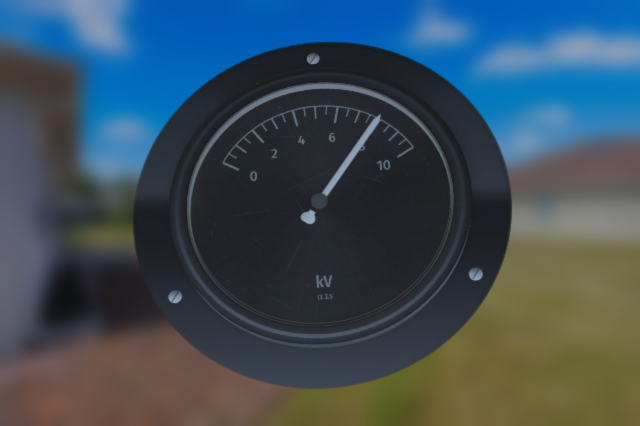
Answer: 8 kV
